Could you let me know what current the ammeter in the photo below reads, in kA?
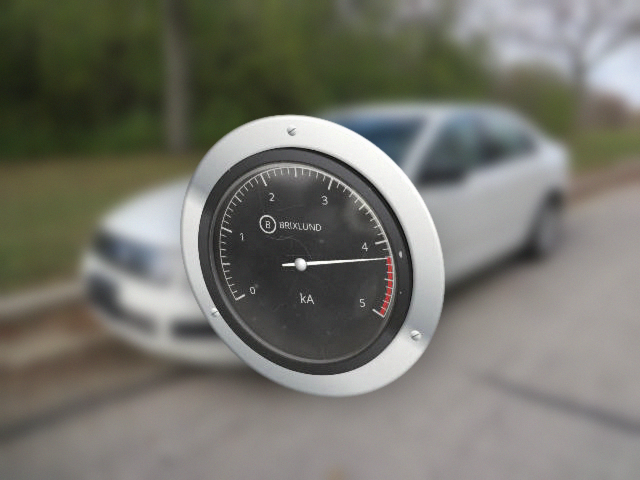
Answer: 4.2 kA
